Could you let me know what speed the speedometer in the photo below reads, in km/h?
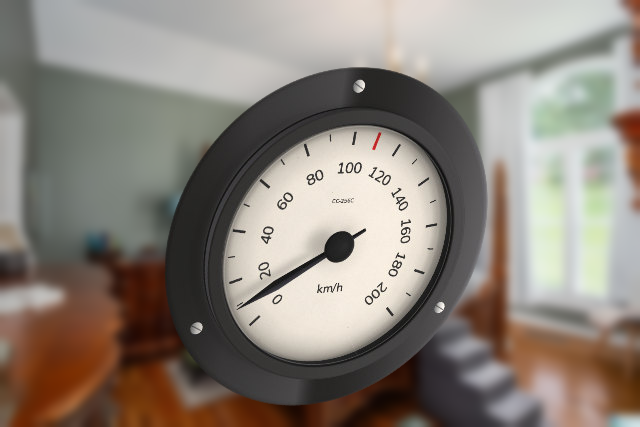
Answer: 10 km/h
